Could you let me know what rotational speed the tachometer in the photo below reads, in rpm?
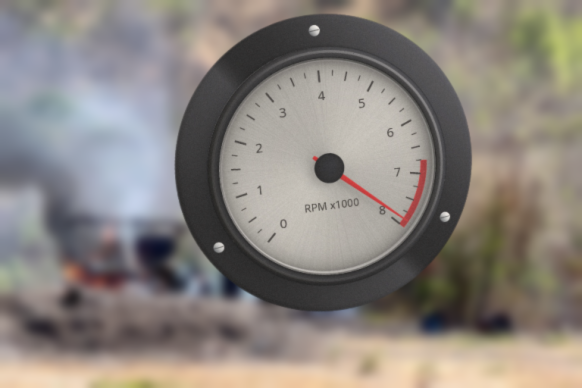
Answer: 7875 rpm
